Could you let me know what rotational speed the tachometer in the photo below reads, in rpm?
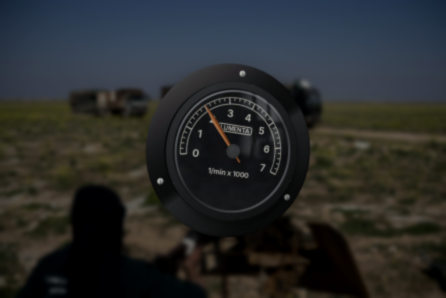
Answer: 2000 rpm
